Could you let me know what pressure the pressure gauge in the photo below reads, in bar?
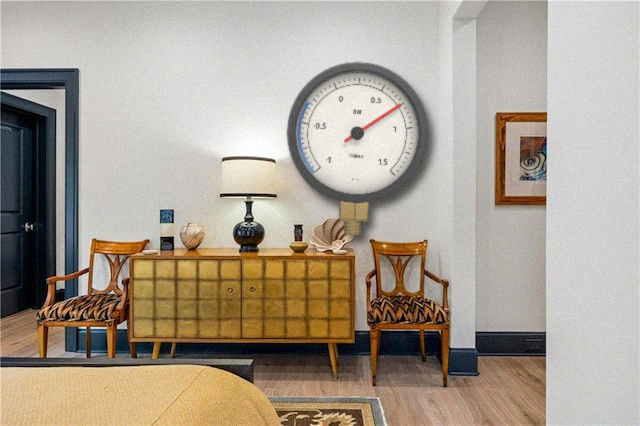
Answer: 0.75 bar
